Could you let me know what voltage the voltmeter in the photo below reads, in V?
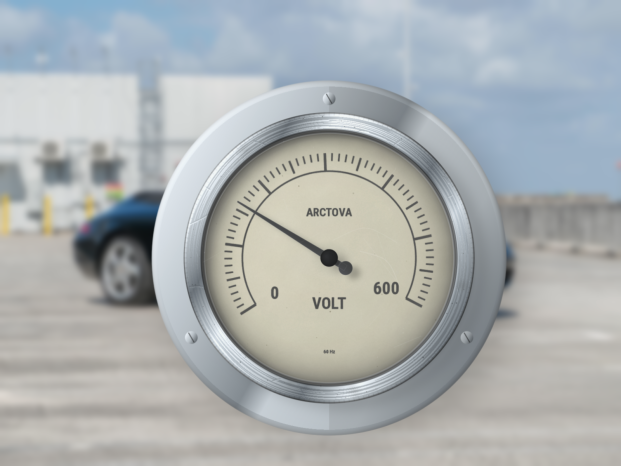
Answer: 160 V
